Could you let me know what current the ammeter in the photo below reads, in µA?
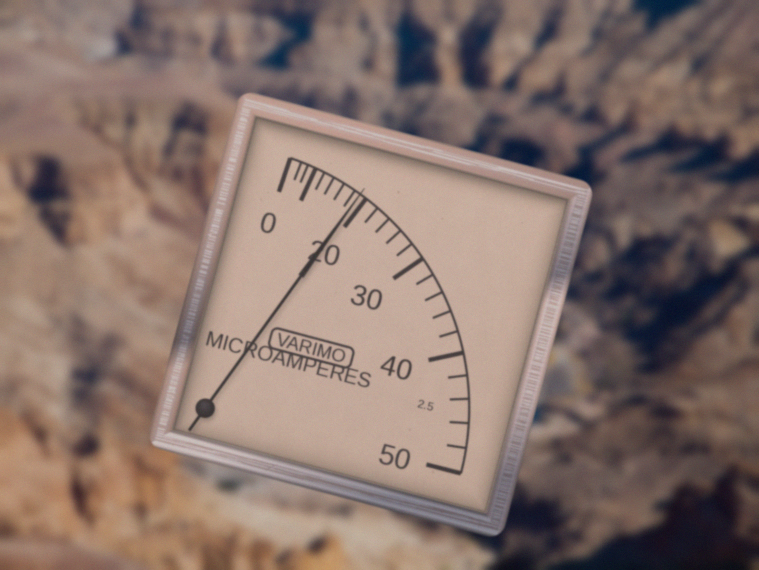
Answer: 19 µA
